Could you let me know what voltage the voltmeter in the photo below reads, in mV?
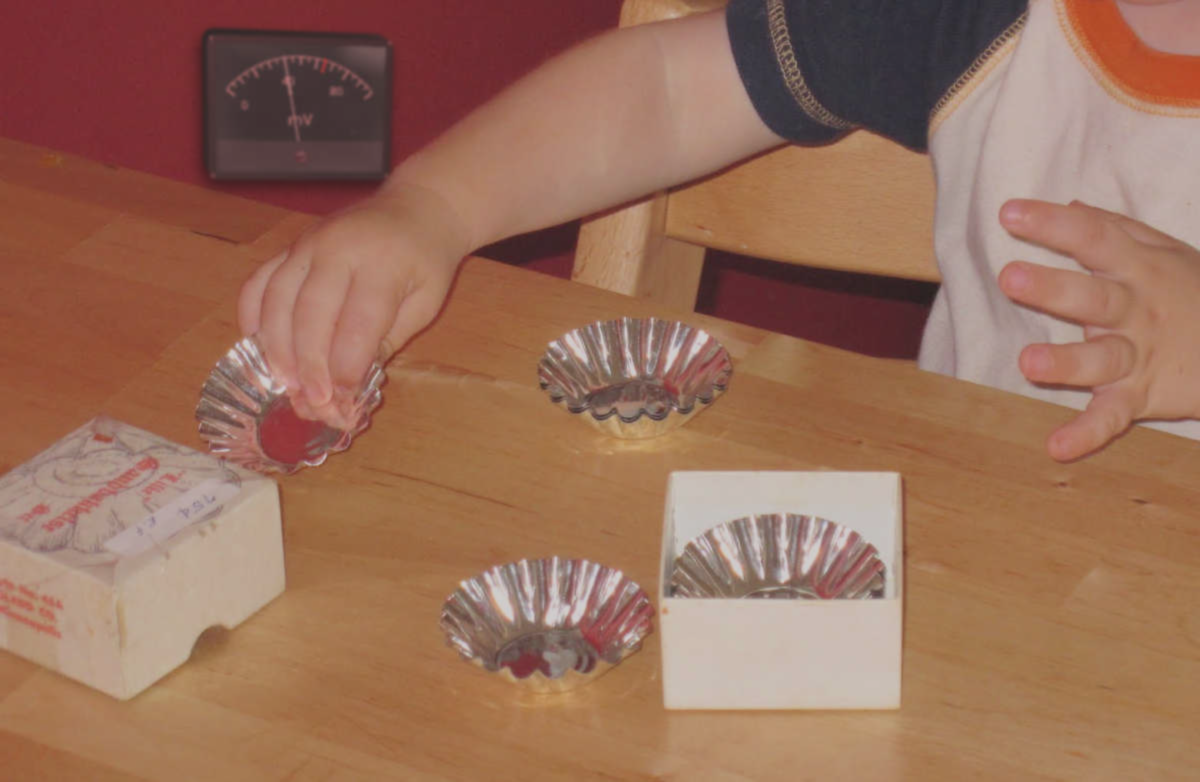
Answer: 40 mV
